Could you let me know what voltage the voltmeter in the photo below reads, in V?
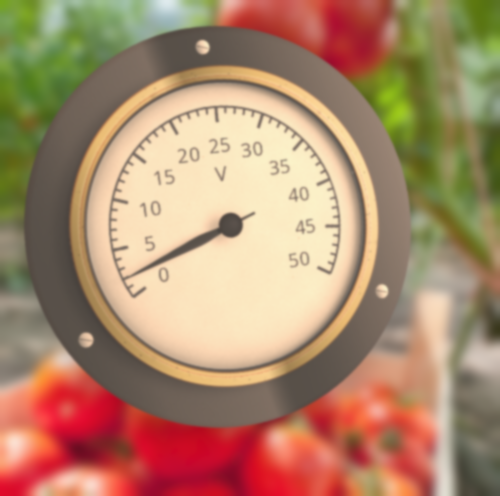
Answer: 2 V
